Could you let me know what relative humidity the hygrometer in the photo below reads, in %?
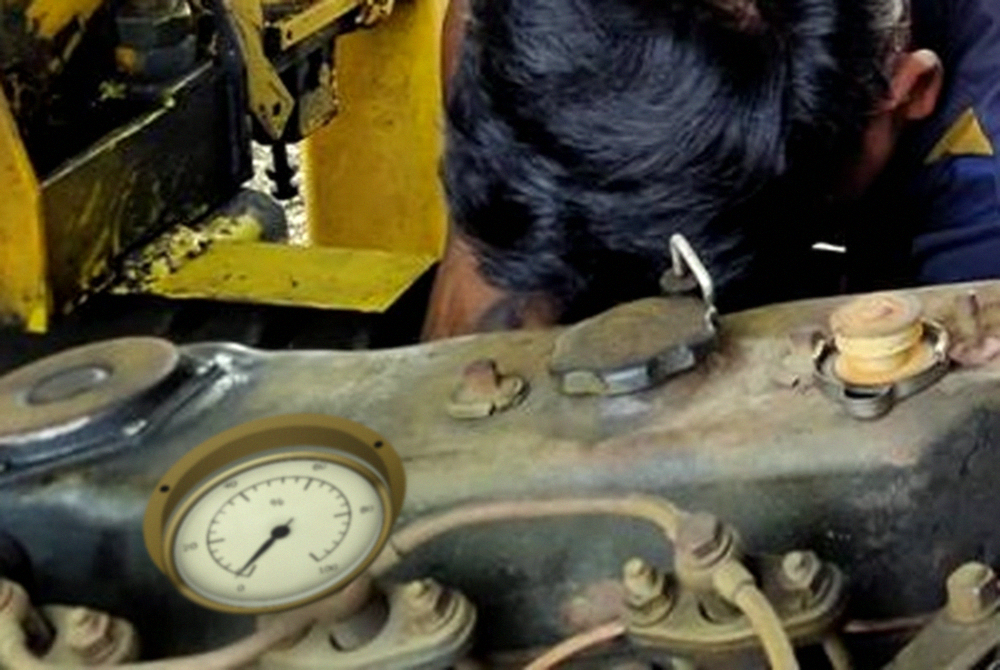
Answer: 4 %
